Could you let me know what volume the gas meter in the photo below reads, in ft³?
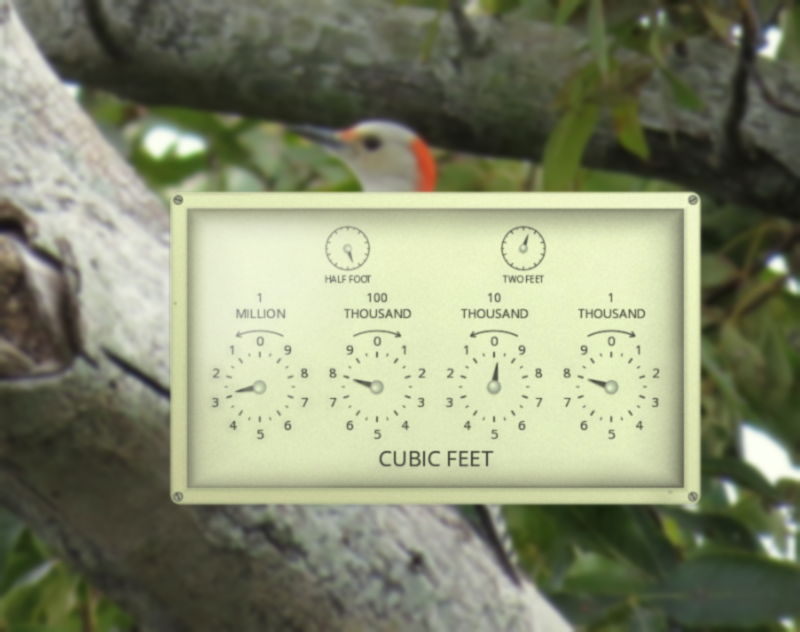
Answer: 279800 ft³
